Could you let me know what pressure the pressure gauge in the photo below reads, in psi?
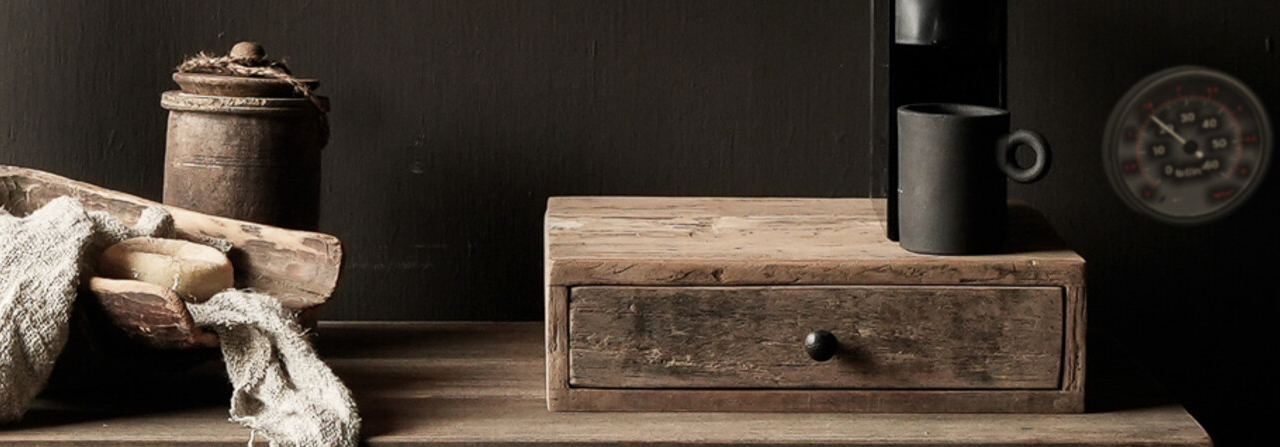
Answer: 20 psi
